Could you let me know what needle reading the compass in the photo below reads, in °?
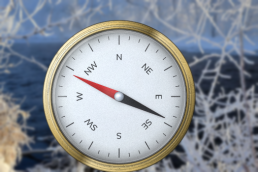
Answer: 295 °
